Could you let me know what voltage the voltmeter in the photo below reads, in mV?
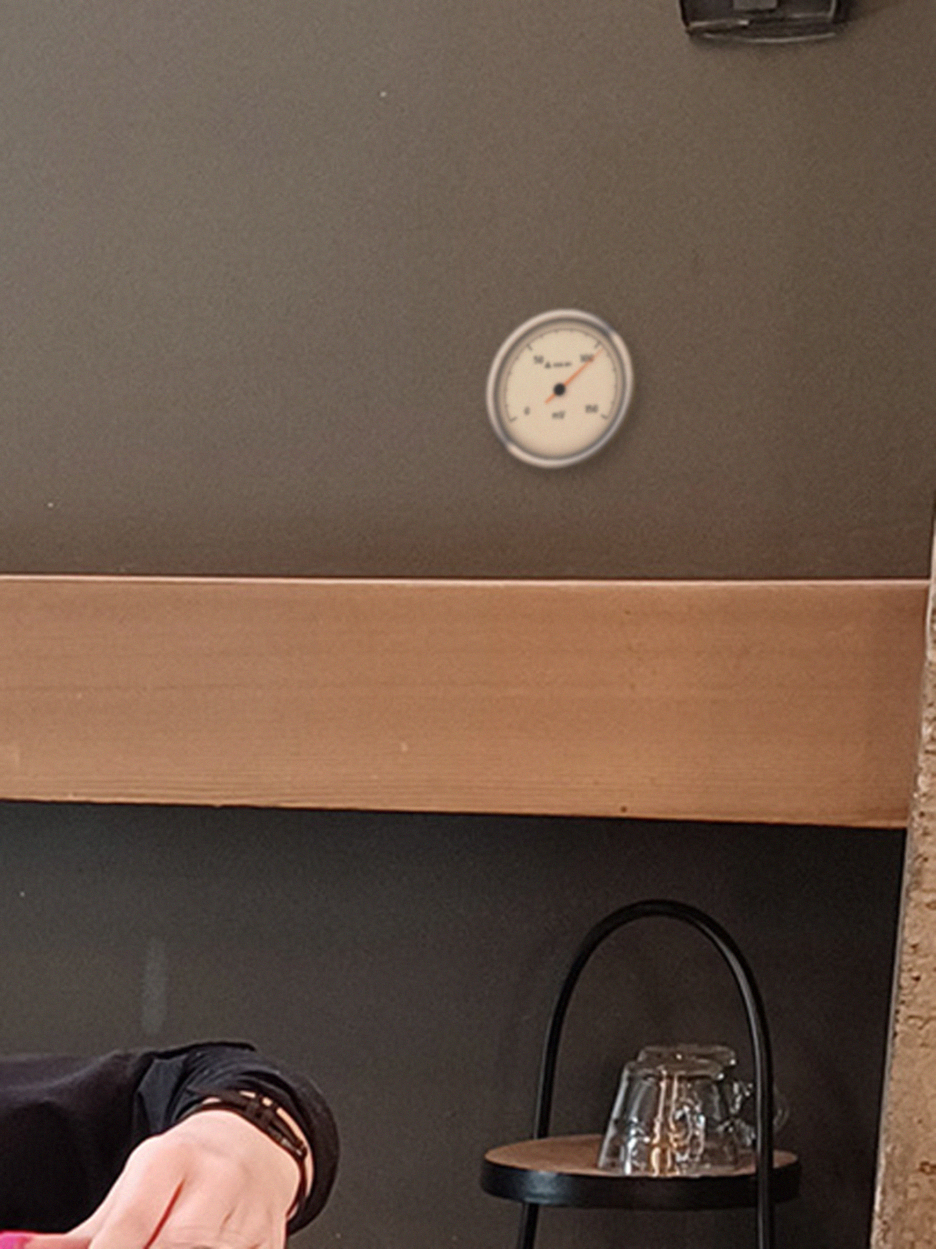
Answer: 105 mV
